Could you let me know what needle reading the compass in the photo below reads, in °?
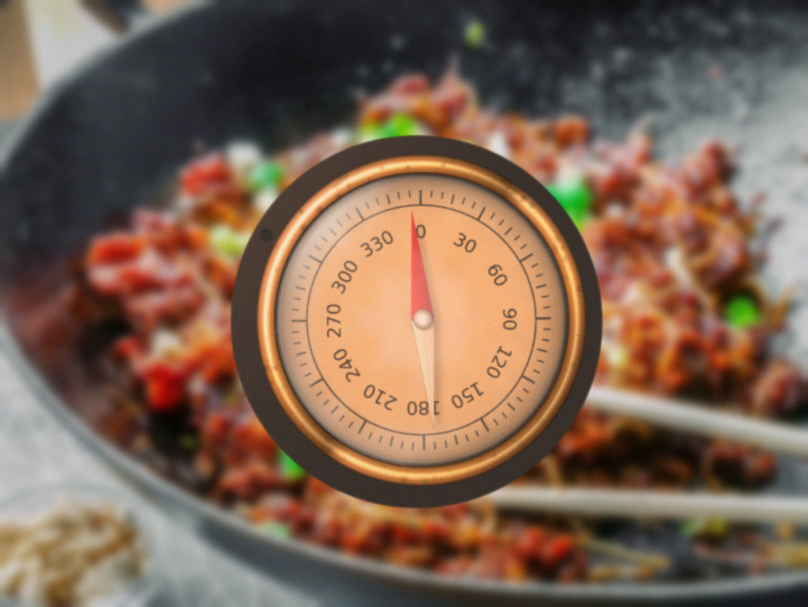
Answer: 355 °
